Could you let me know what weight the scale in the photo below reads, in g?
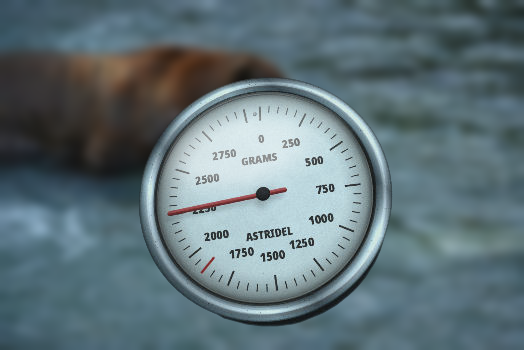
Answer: 2250 g
